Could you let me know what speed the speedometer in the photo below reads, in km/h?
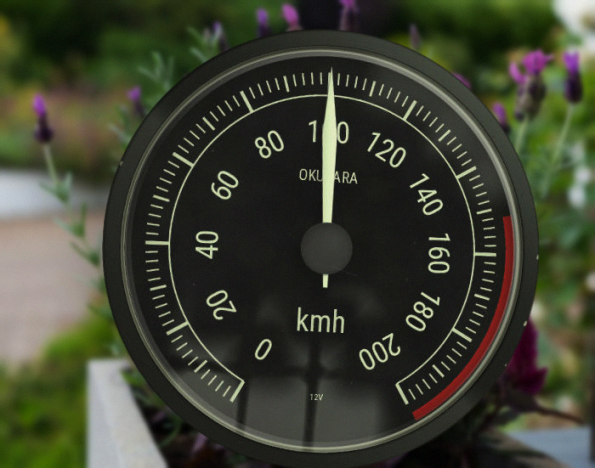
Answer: 100 km/h
